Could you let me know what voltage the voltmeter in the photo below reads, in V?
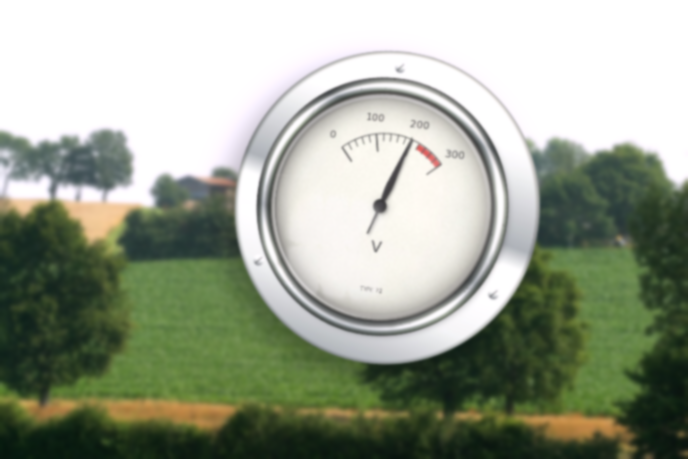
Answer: 200 V
